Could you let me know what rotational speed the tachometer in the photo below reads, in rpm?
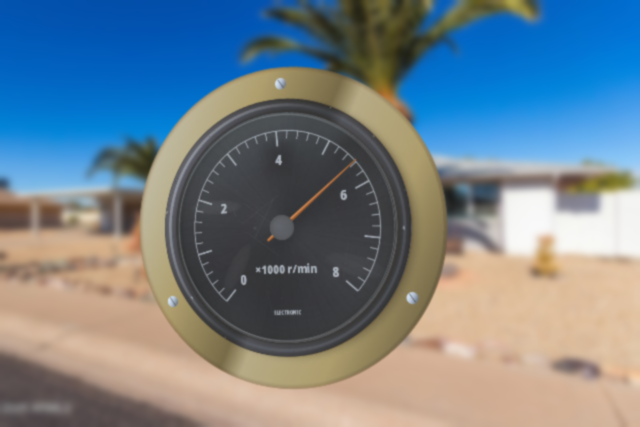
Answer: 5600 rpm
